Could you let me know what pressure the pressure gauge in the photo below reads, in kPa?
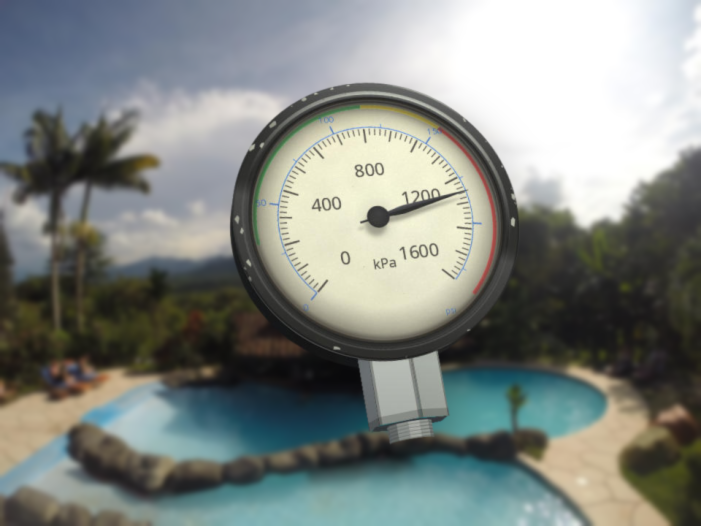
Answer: 1260 kPa
